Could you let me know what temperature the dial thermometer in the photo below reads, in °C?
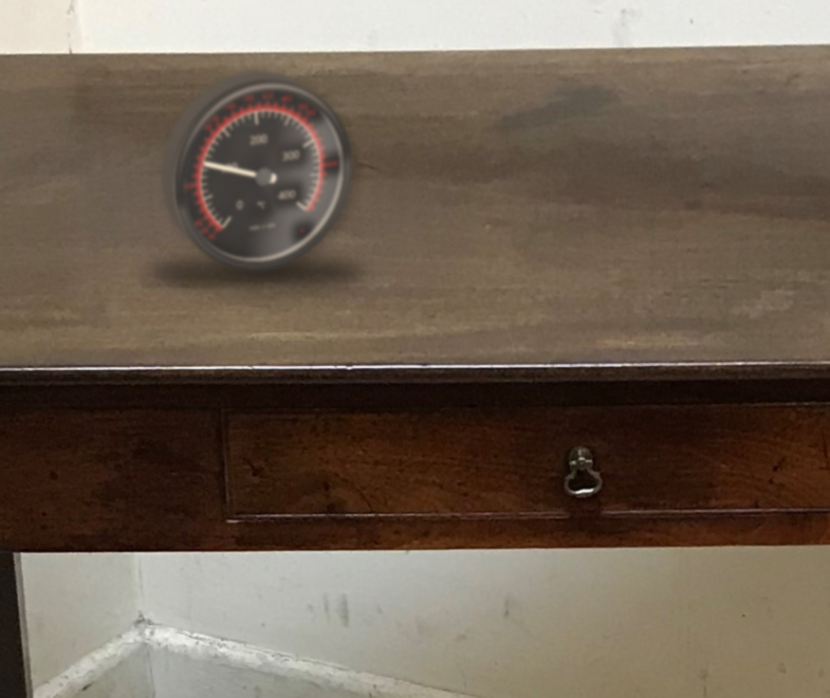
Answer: 100 °C
